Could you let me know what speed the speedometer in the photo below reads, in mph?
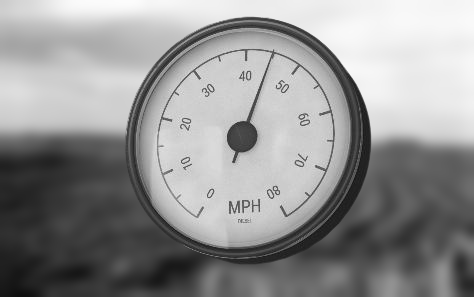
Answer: 45 mph
